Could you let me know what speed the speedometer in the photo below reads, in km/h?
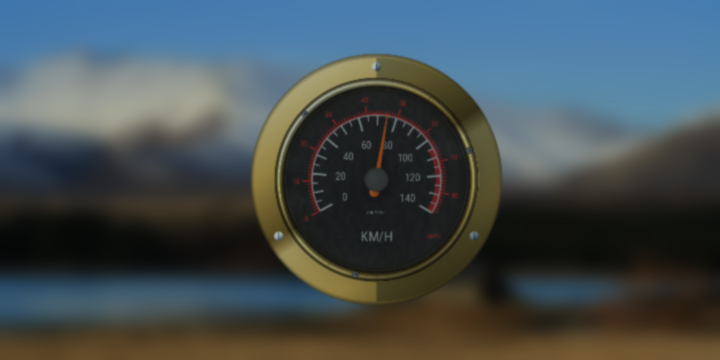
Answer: 75 km/h
